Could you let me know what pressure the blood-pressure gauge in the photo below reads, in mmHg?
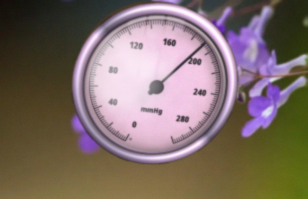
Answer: 190 mmHg
